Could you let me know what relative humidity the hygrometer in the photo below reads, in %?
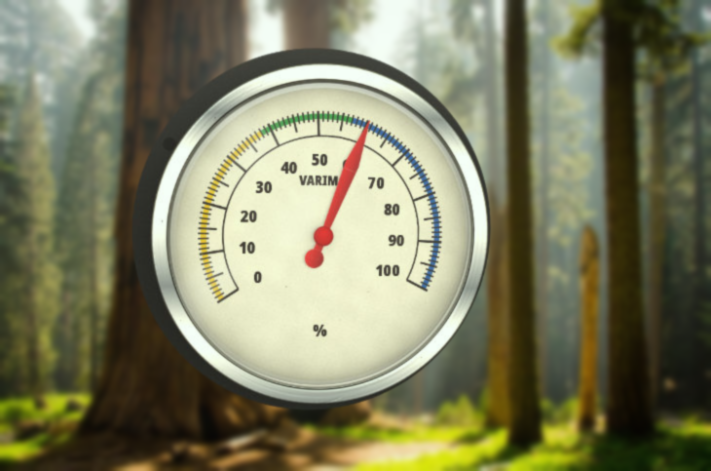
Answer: 60 %
